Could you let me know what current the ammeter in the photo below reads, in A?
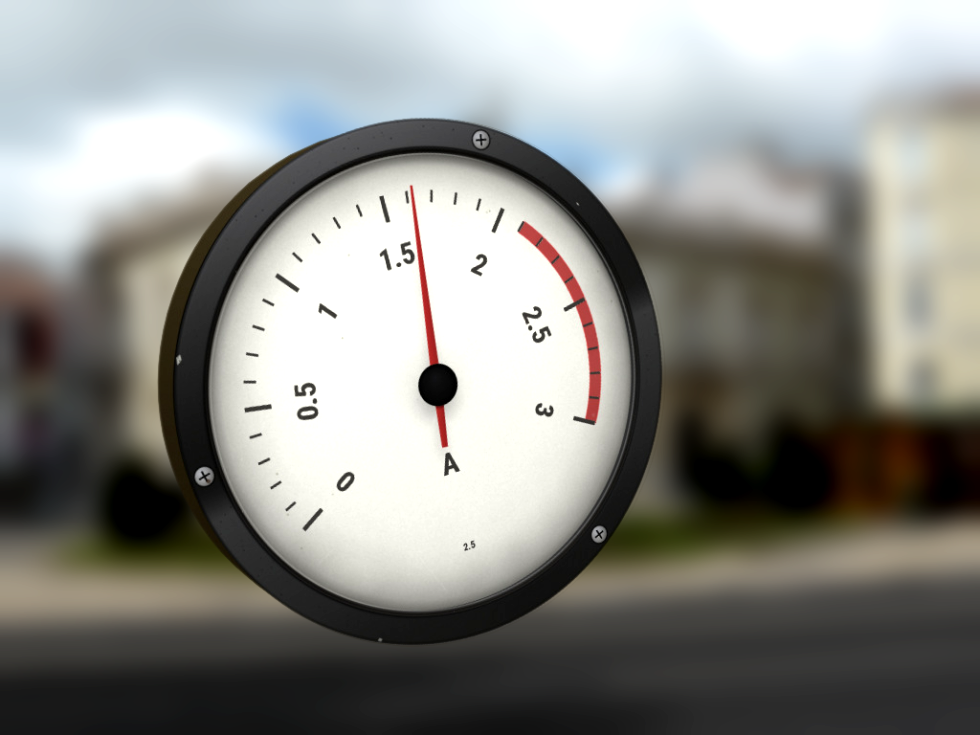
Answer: 1.6 A
